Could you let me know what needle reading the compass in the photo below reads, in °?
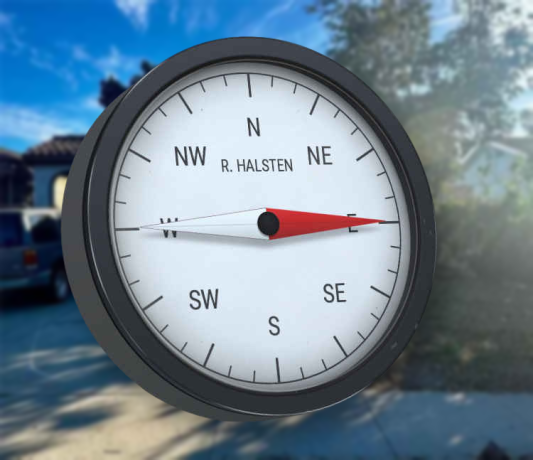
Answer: 90 °
